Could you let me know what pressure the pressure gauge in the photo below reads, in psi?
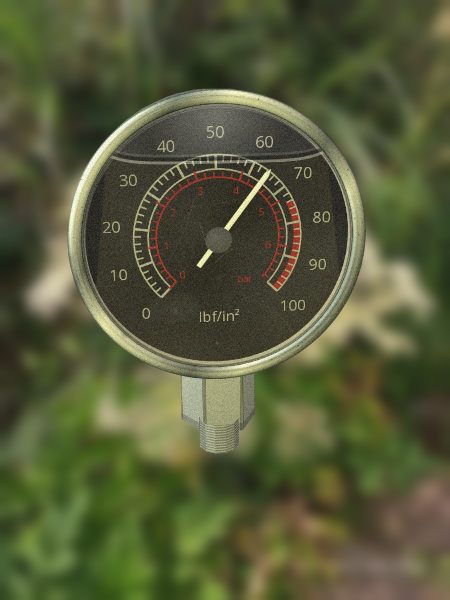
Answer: 64 psi
